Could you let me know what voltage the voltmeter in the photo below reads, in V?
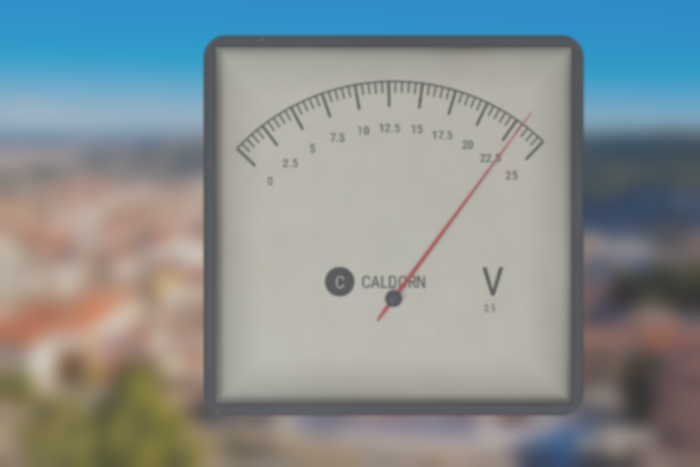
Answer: 23 V
